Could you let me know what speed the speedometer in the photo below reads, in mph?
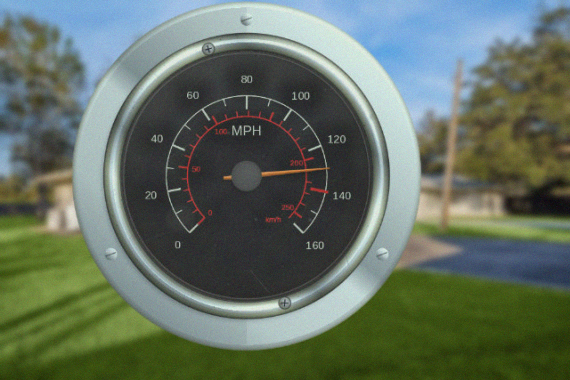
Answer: 130 mph
